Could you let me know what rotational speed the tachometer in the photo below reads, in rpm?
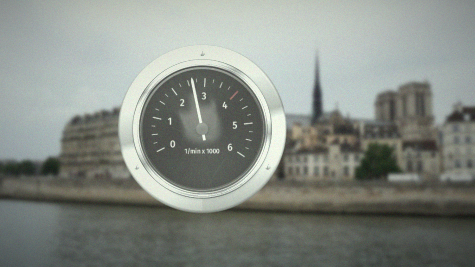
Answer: 2625 rpm
